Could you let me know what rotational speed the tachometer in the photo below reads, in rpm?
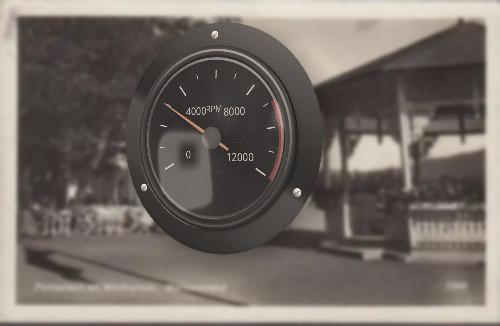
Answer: 3000 rpm
